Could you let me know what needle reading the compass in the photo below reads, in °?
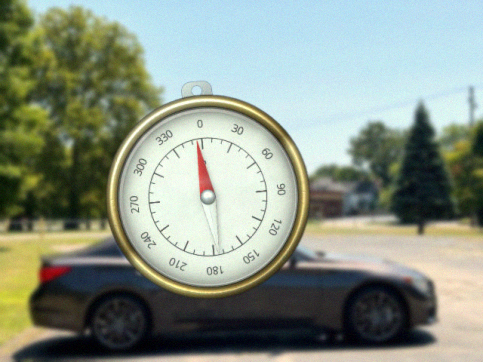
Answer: 355 °
